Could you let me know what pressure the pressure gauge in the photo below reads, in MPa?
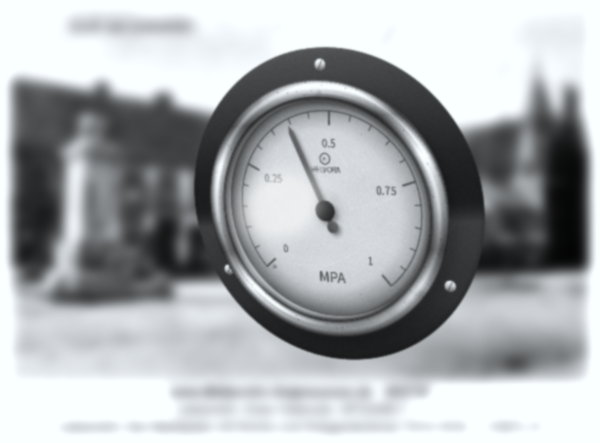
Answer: 0.4 MPa
